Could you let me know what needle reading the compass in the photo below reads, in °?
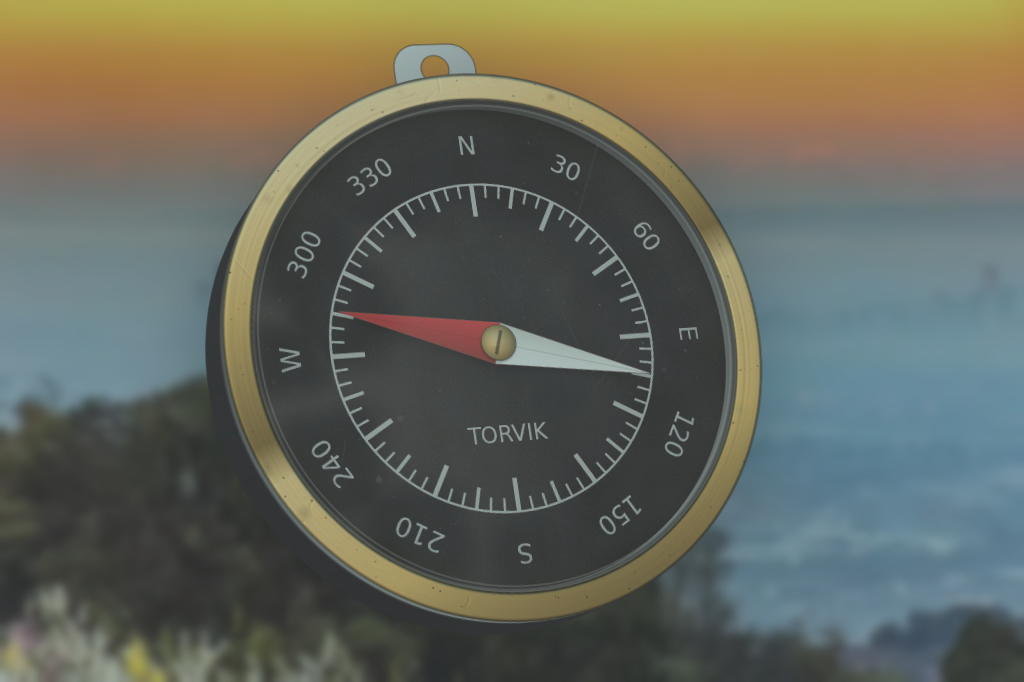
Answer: 285 °
